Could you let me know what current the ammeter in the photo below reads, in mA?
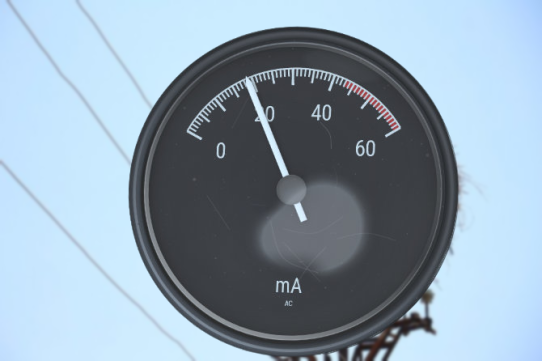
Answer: 19 mA
